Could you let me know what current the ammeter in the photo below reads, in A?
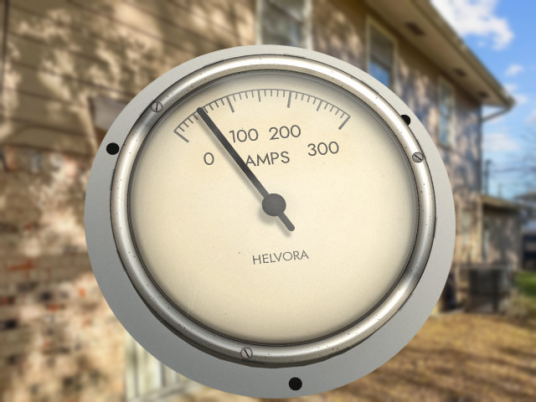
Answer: 50 A
